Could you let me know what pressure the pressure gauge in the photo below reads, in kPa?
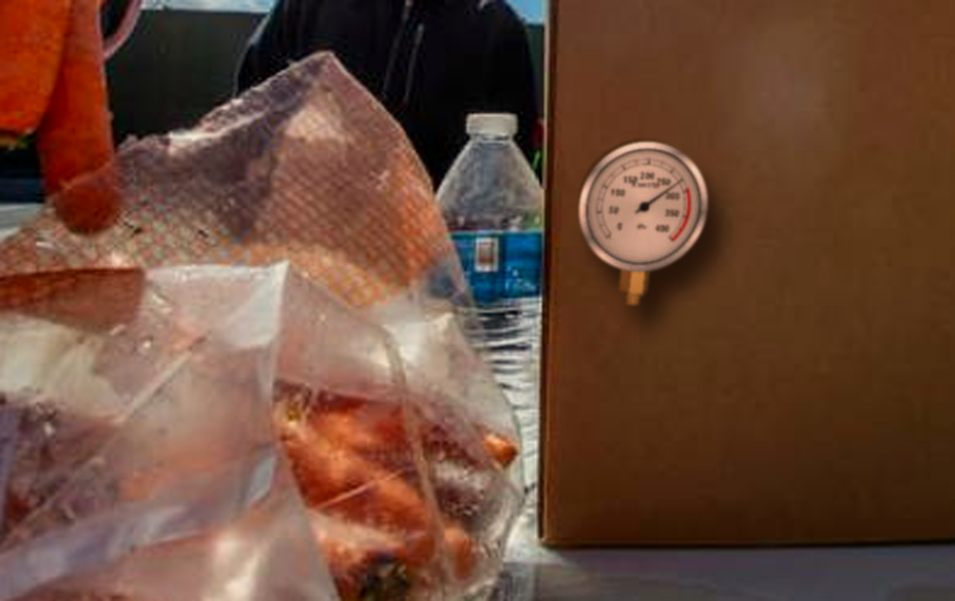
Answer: 275 kPa
